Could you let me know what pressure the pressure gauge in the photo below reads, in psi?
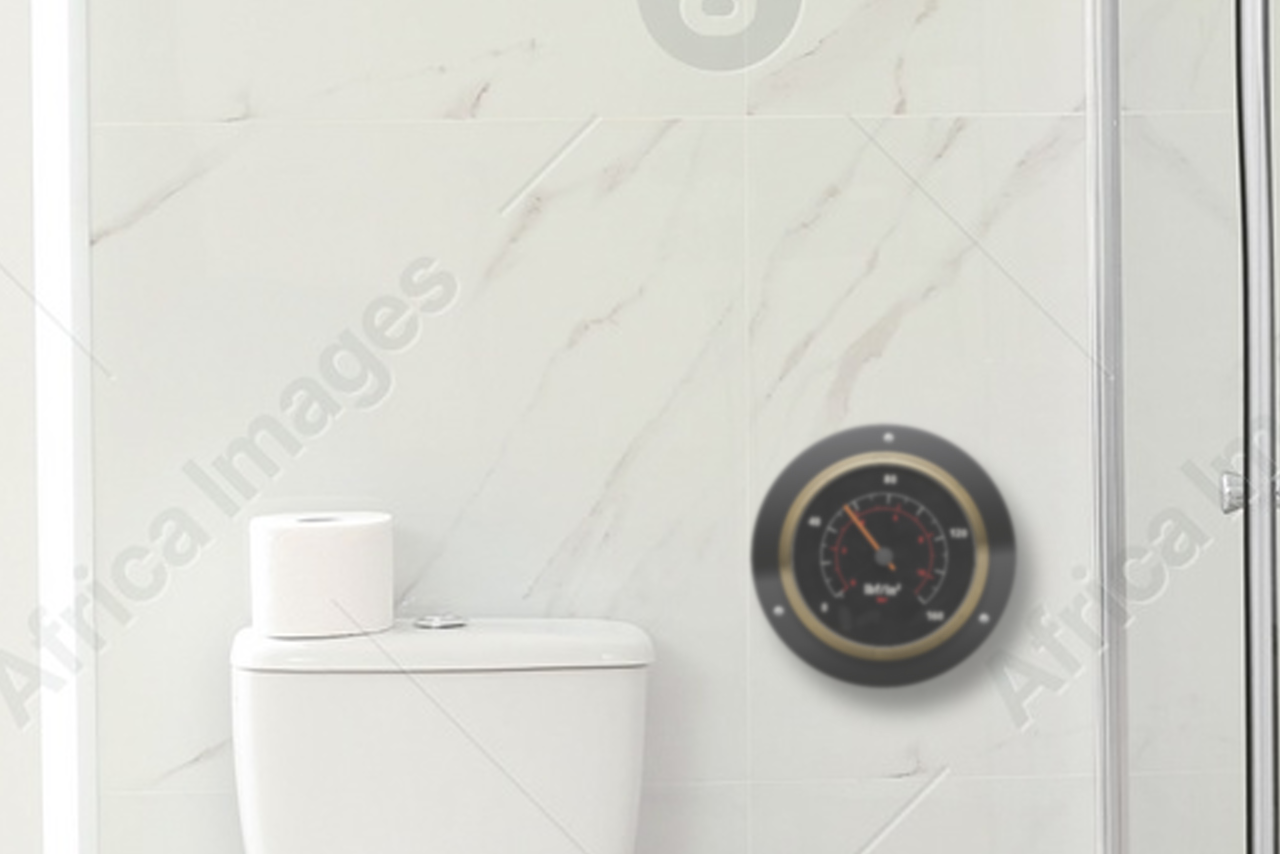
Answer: 55 psi
